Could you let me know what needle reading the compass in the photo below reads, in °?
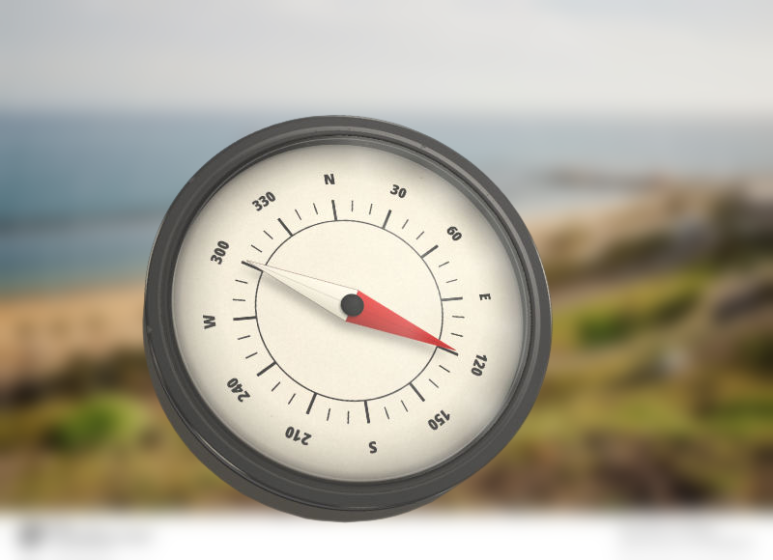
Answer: 120 °
